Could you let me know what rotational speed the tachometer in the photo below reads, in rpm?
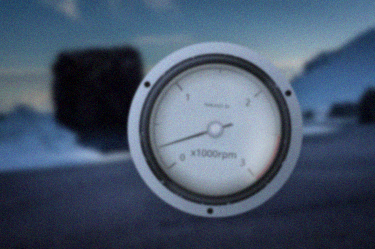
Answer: 250 rpm
